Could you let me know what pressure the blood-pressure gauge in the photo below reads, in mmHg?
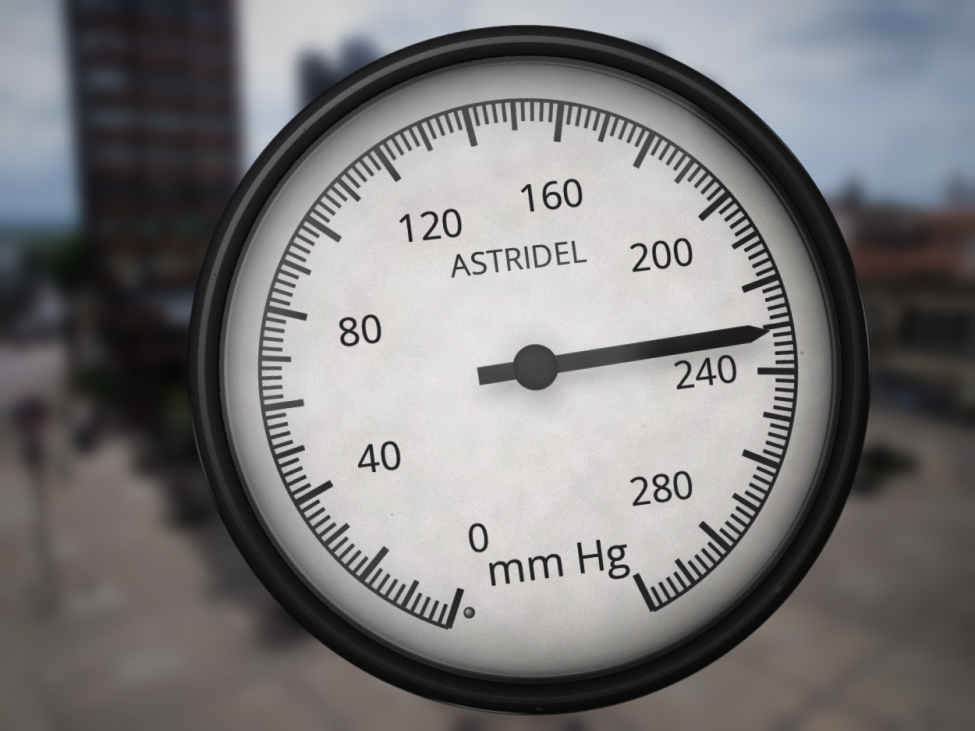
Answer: 231 mmHg
